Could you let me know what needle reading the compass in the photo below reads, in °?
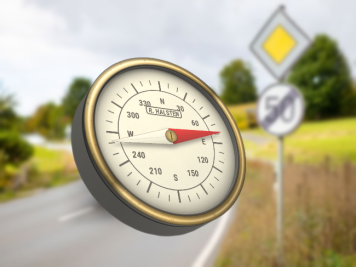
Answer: 80 °
